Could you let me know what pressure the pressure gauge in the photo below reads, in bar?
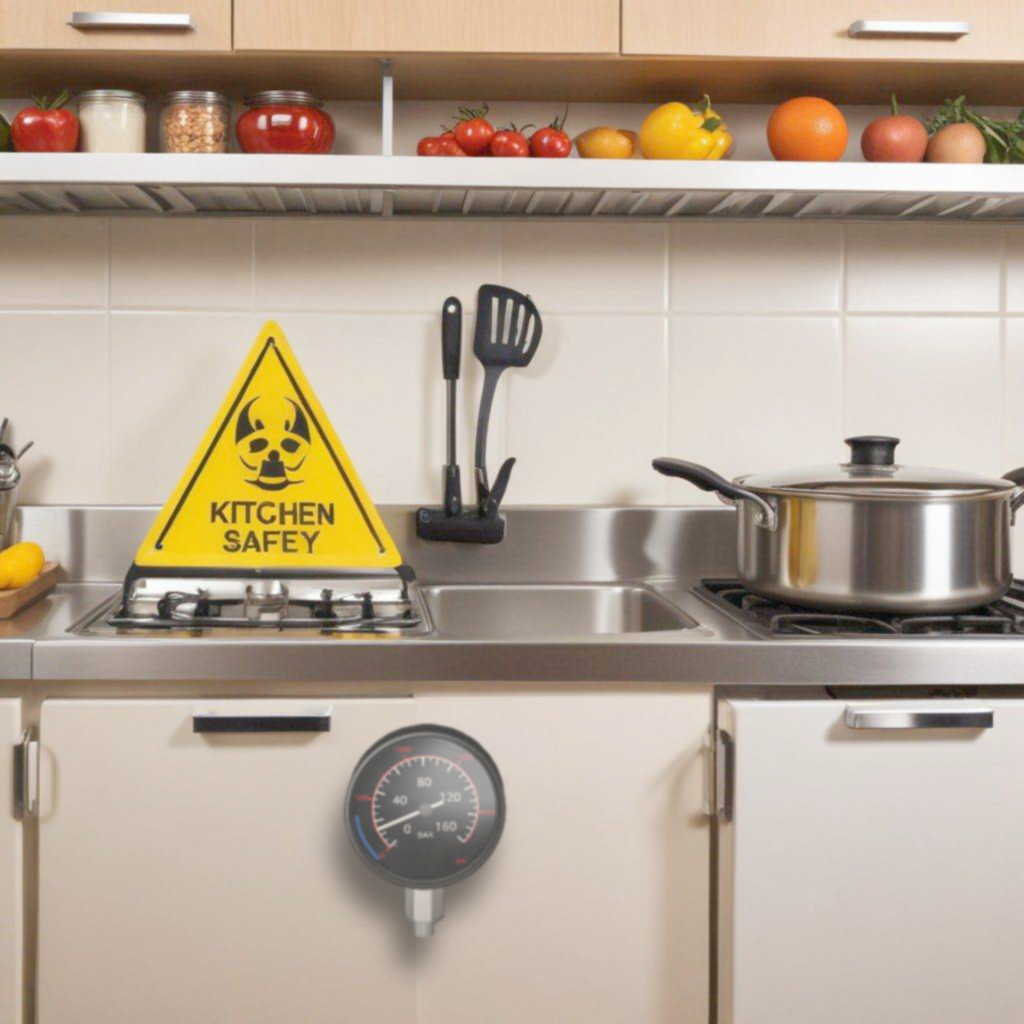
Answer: 15 bar
